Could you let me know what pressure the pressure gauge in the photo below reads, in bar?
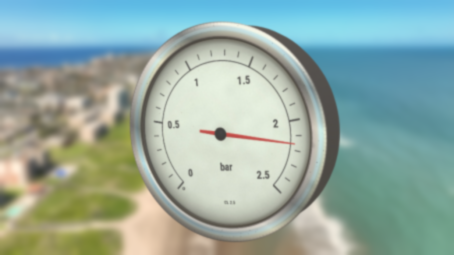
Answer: 2.15 bar
